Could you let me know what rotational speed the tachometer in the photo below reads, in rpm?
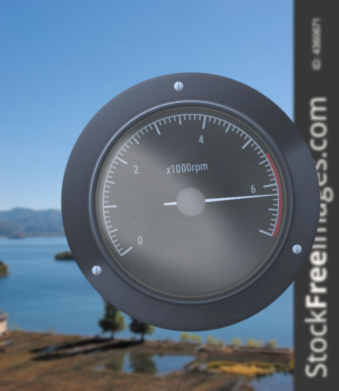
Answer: 6200 rpm
